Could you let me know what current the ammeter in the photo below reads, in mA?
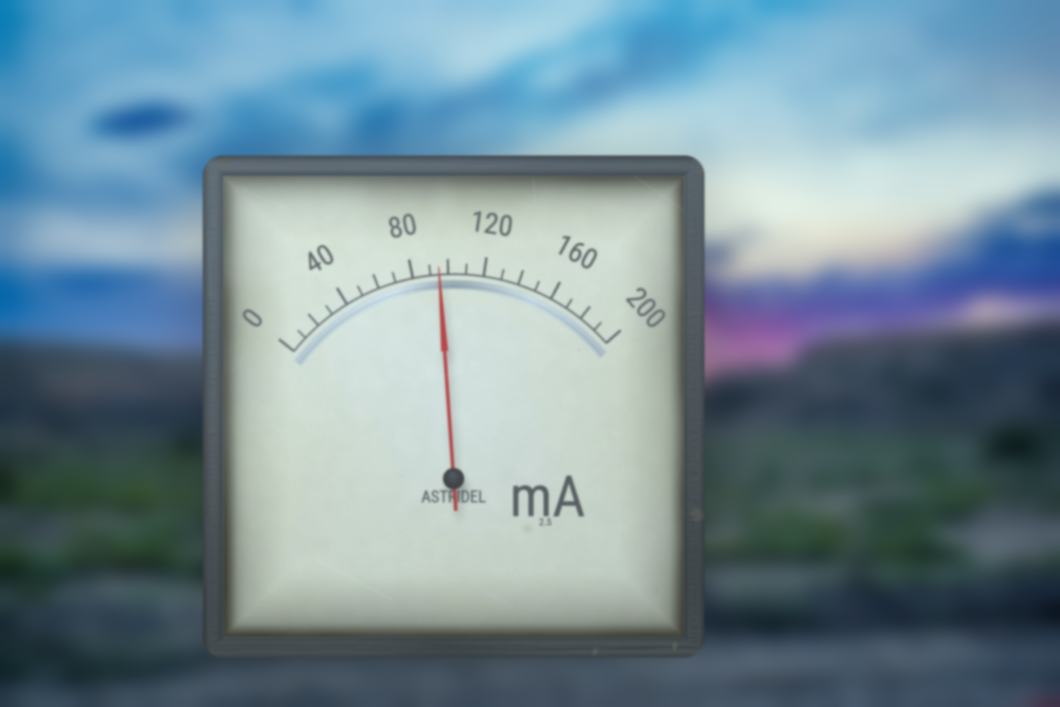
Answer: 95 mA
